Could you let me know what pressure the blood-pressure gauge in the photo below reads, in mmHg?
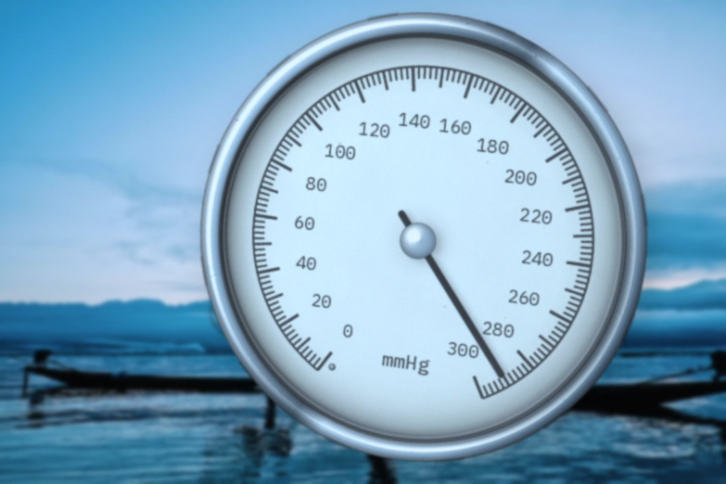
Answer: 290 mmHg
